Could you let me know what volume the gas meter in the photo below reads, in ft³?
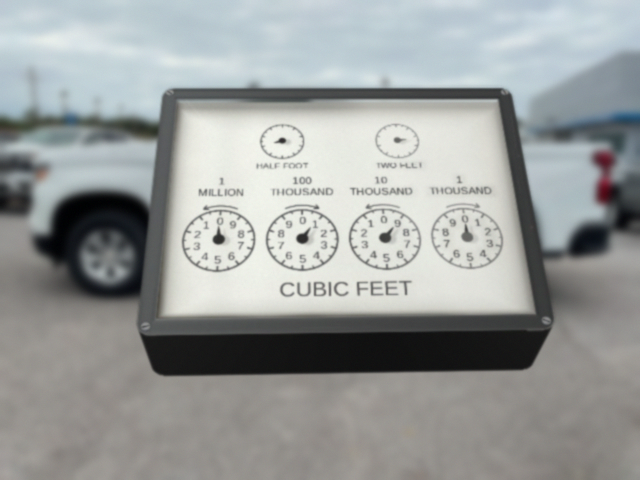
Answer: 9000 ft³
